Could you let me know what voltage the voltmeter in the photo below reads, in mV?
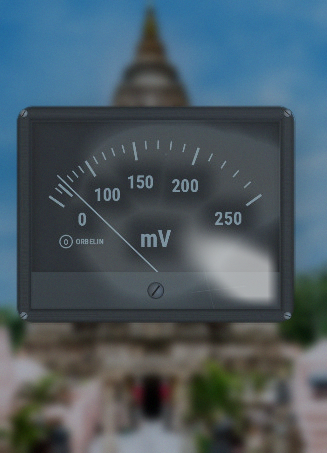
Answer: 60 mV
